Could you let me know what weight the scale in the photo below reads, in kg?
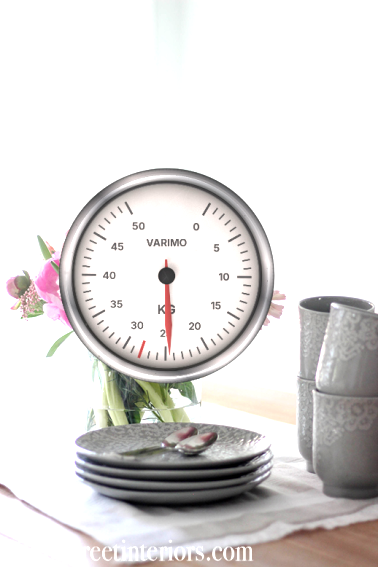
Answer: 24.5 kg
